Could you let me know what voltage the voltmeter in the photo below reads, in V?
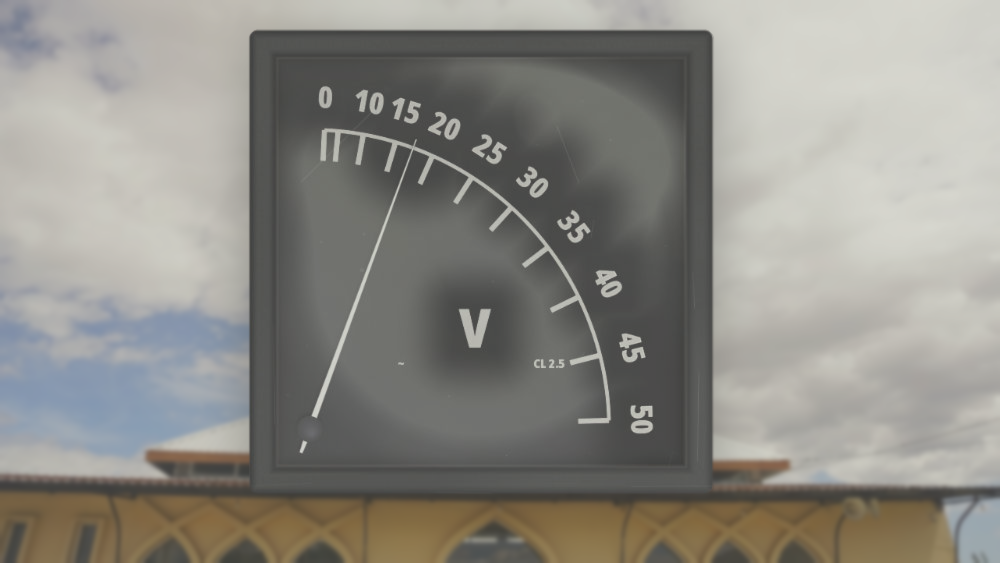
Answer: 17.5 V
